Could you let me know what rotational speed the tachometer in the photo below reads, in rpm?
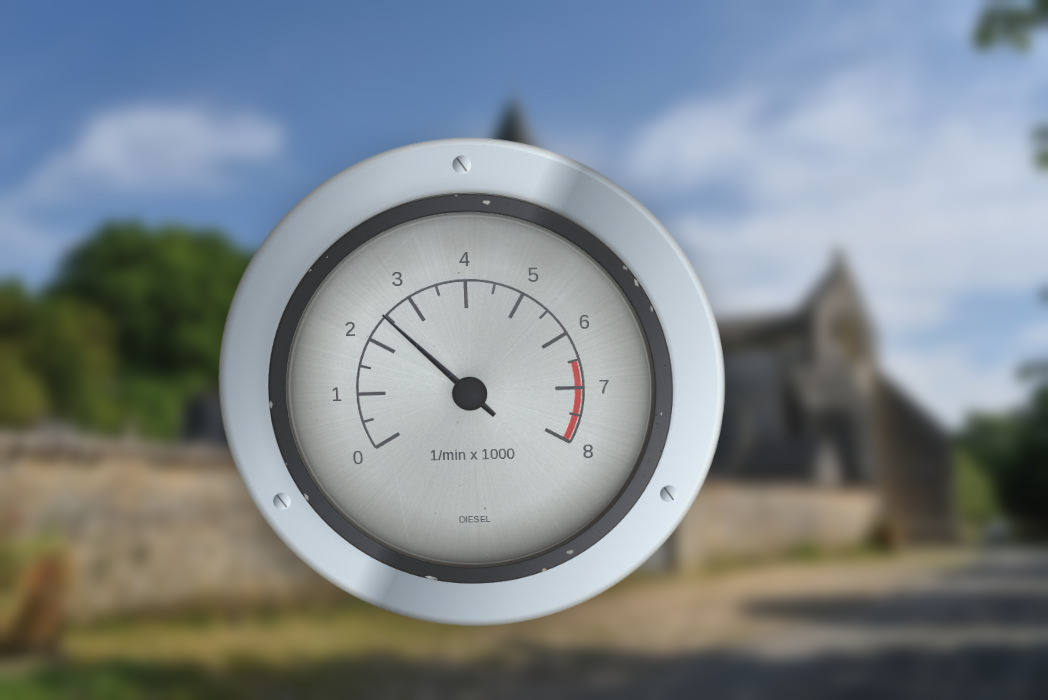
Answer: 2500 rpm
